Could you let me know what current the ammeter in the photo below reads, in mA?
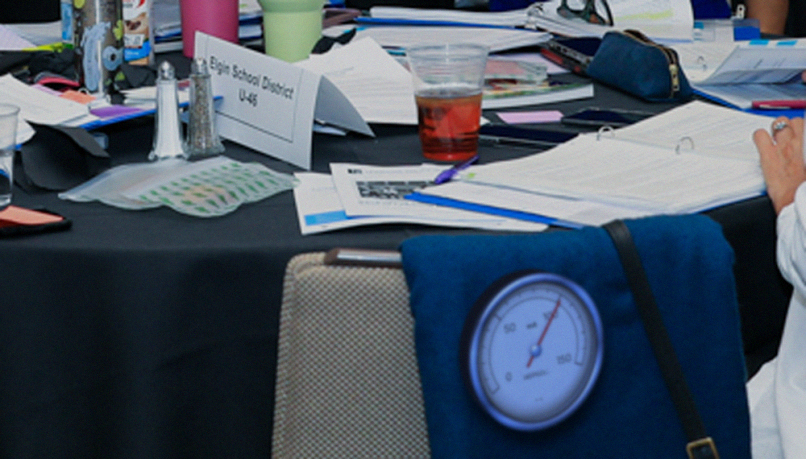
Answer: 100 mA
